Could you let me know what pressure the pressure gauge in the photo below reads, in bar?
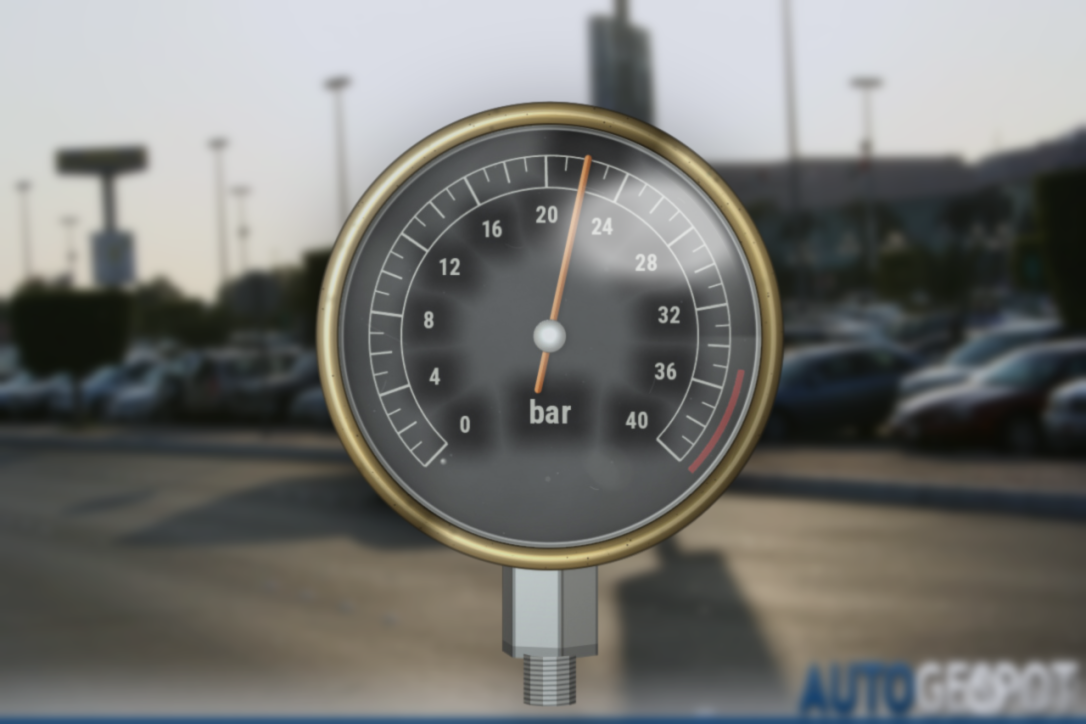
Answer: 22 bar
